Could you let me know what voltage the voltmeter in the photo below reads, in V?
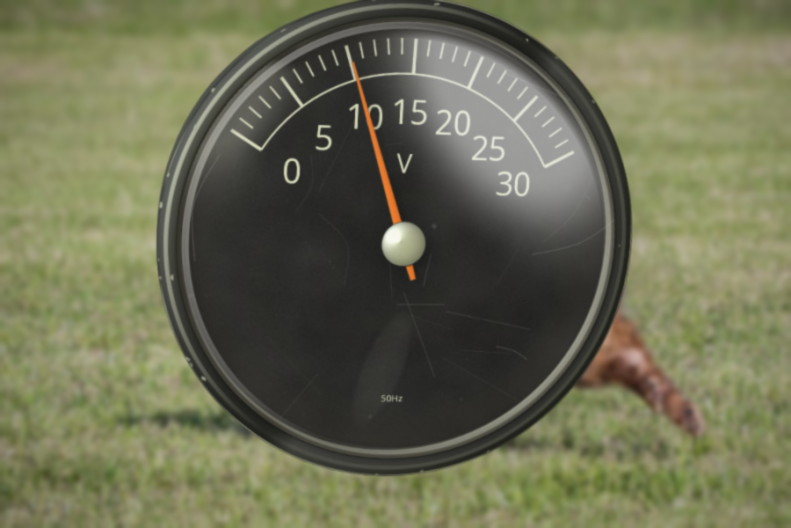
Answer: 10 V
